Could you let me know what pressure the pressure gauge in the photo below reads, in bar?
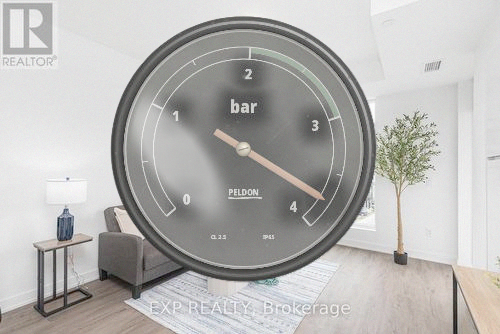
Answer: 3.75 bar
